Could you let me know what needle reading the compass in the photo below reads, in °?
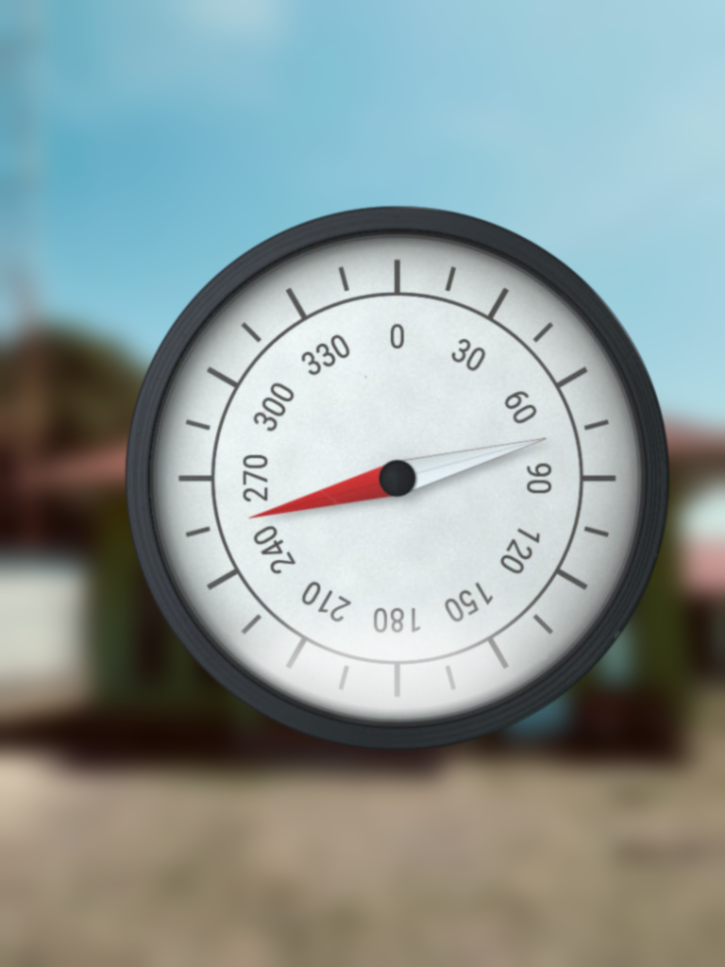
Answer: 255 °
